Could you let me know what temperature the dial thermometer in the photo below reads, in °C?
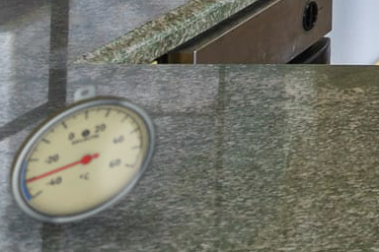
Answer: -30 °C
